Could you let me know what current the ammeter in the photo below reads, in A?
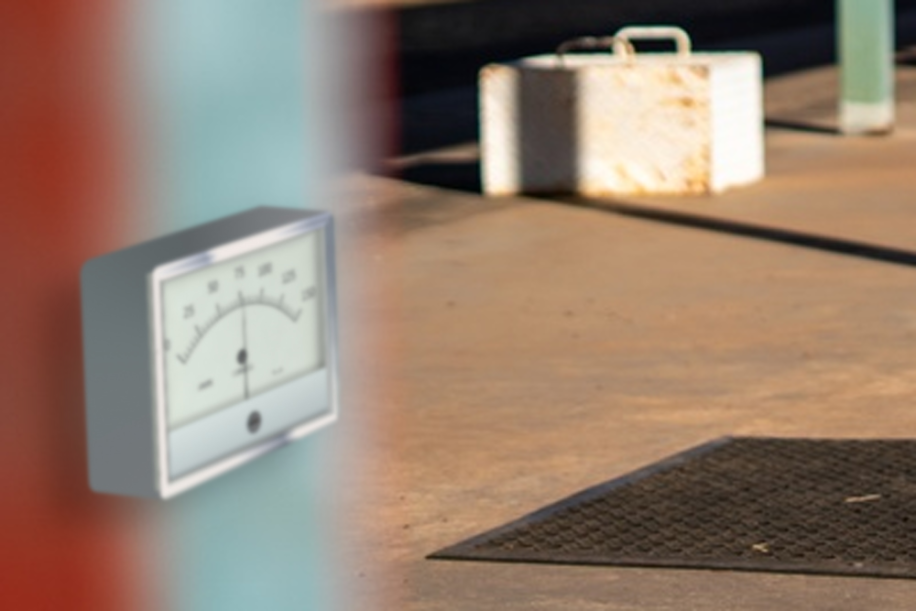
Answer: 75 A
